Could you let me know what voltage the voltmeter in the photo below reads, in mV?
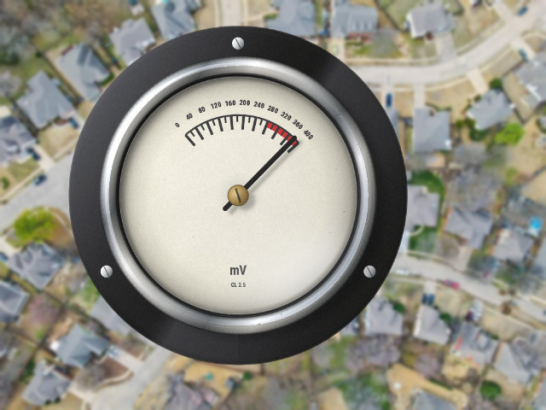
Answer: 380 mV
